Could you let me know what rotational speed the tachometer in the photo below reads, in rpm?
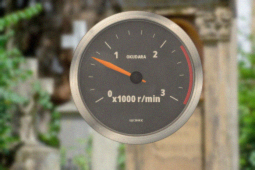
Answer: 700 rpm
